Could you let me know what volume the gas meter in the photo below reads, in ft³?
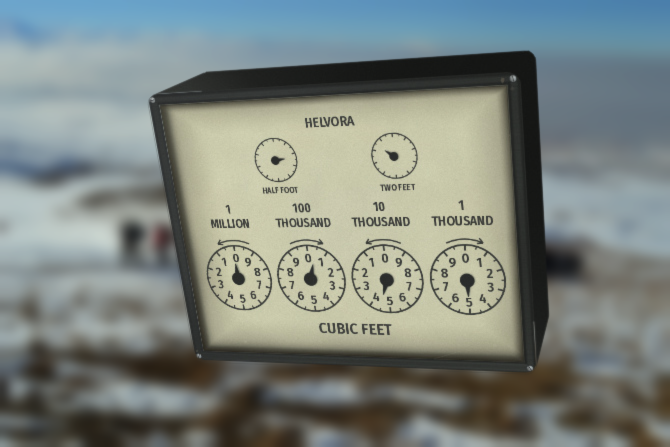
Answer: 4500 ft³
